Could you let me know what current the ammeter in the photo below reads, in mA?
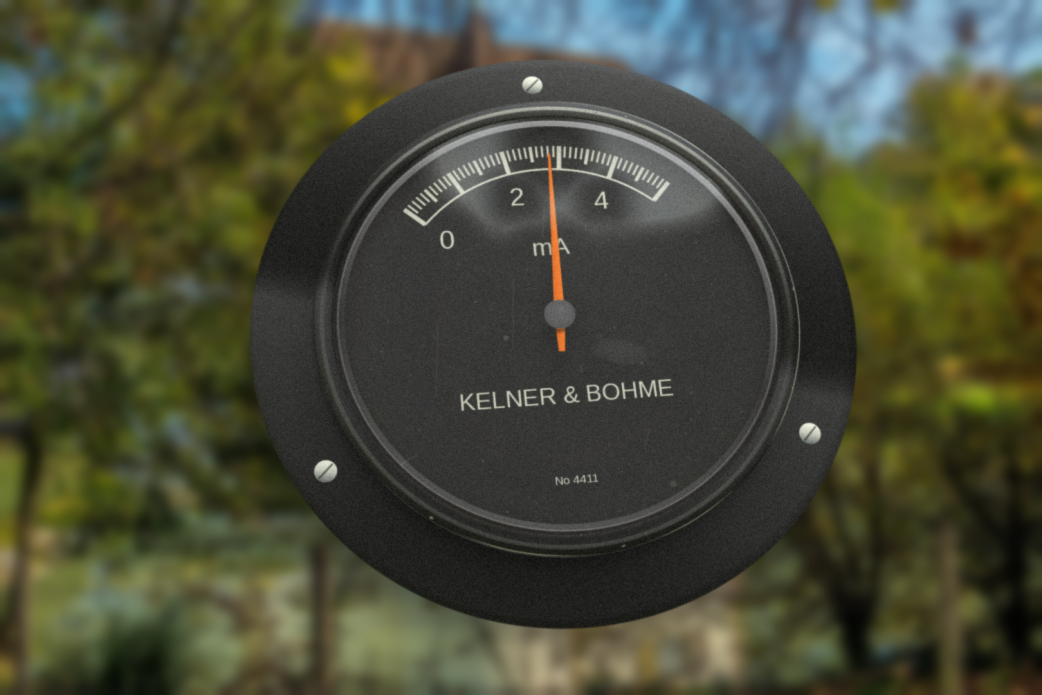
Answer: 2.8 mA
